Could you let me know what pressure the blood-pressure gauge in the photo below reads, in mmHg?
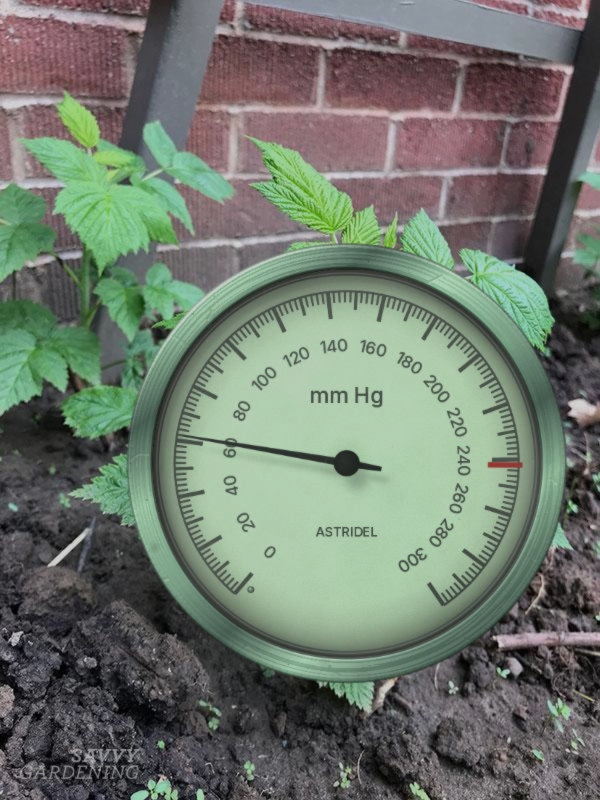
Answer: 62 mmHg
